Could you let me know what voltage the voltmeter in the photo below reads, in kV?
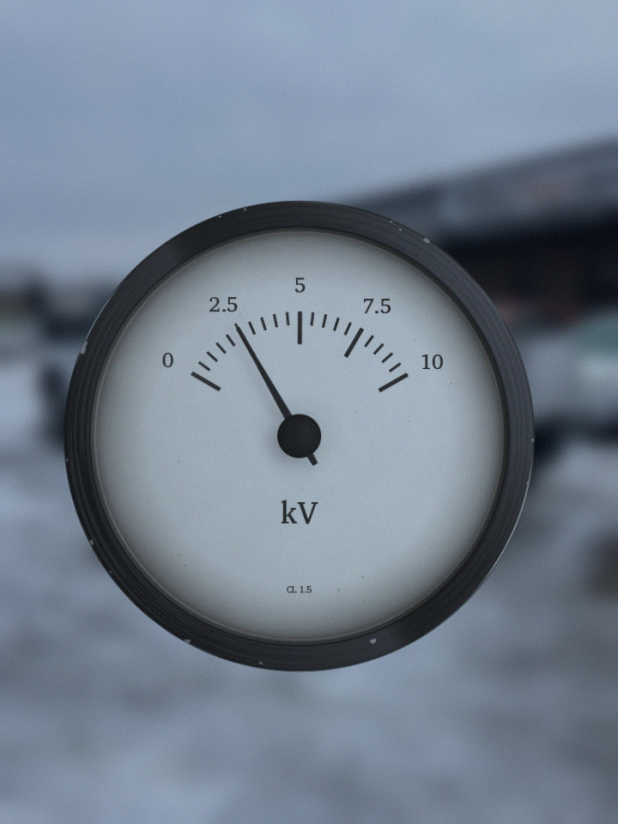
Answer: 2.5 kV
